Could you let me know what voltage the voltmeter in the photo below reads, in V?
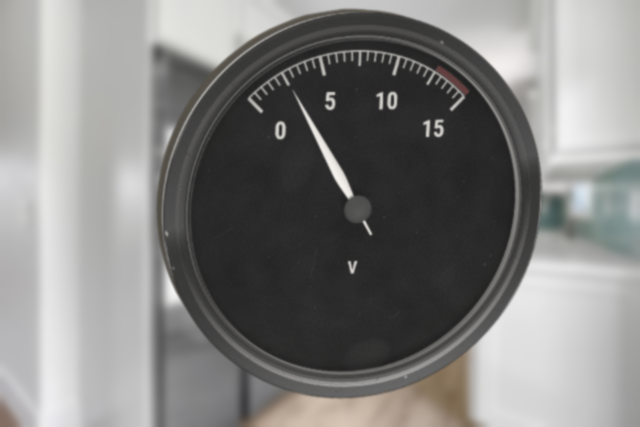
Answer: 2.5 V
